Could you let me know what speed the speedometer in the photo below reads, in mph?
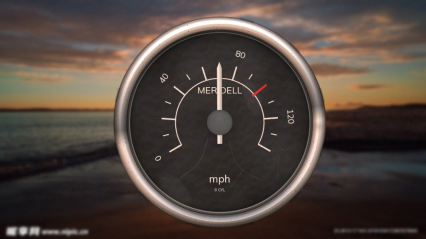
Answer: 70 mph
